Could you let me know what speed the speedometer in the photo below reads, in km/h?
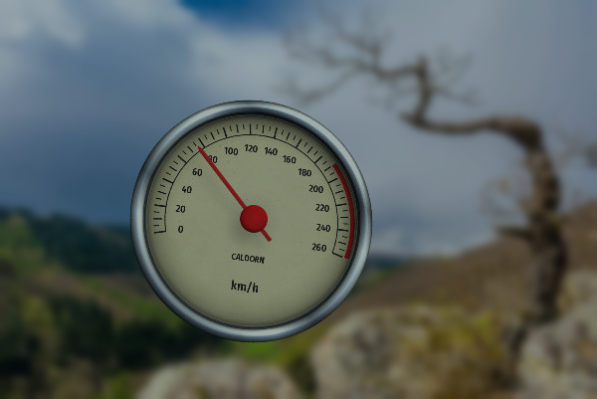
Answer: 75 km/h
